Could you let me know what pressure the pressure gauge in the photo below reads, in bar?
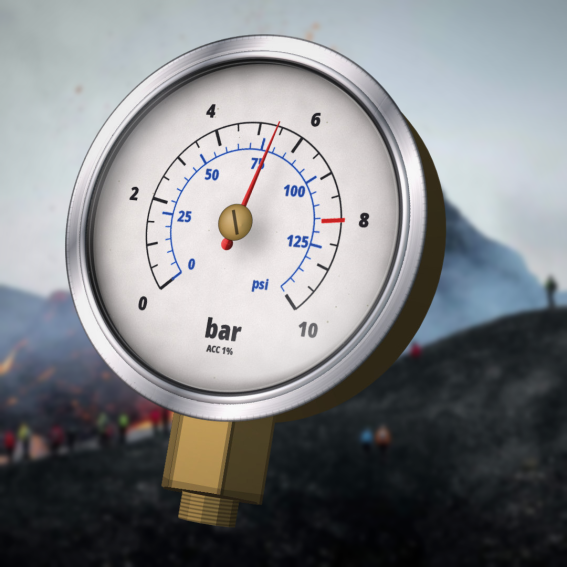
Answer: 5.5 bar
